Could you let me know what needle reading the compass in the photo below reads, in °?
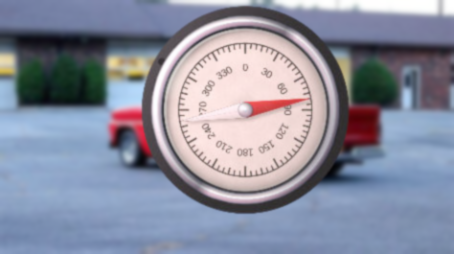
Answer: 80 °
